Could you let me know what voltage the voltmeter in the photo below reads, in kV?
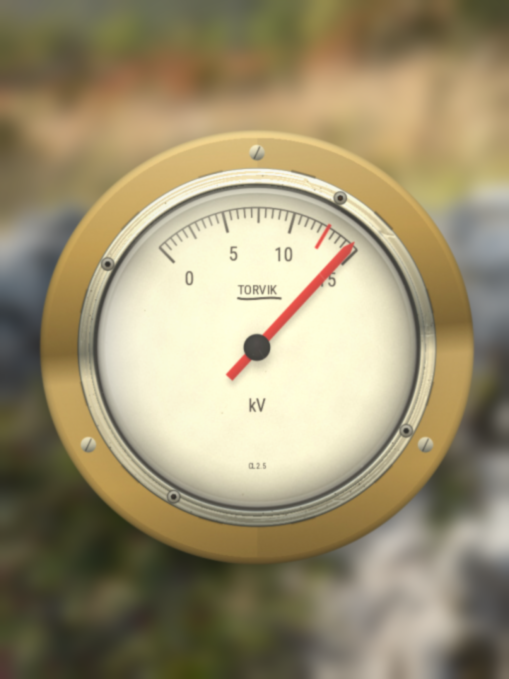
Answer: 14.5 kV
